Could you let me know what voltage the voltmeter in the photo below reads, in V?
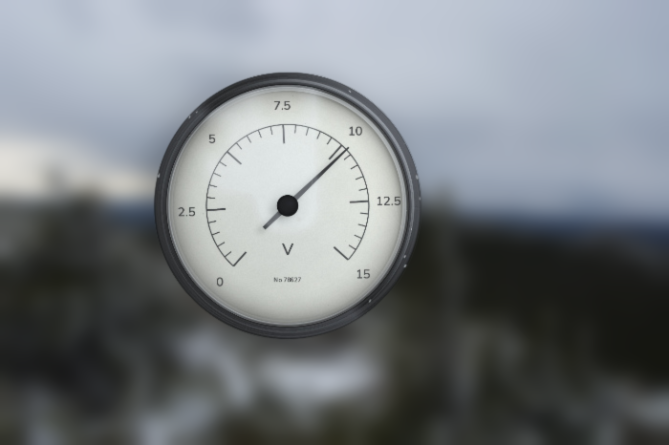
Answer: 10.25 V
